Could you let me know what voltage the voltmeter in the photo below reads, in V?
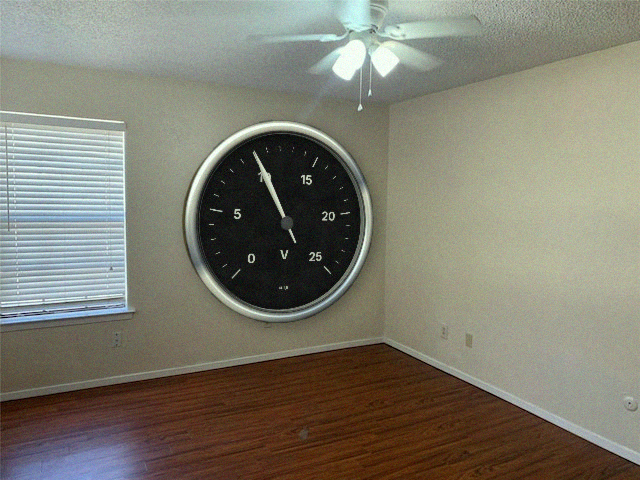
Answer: 10 V
